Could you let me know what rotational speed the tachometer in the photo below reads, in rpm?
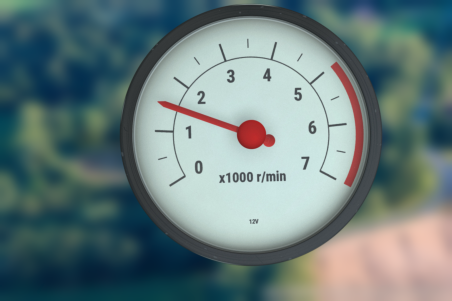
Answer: 1500 rpm
